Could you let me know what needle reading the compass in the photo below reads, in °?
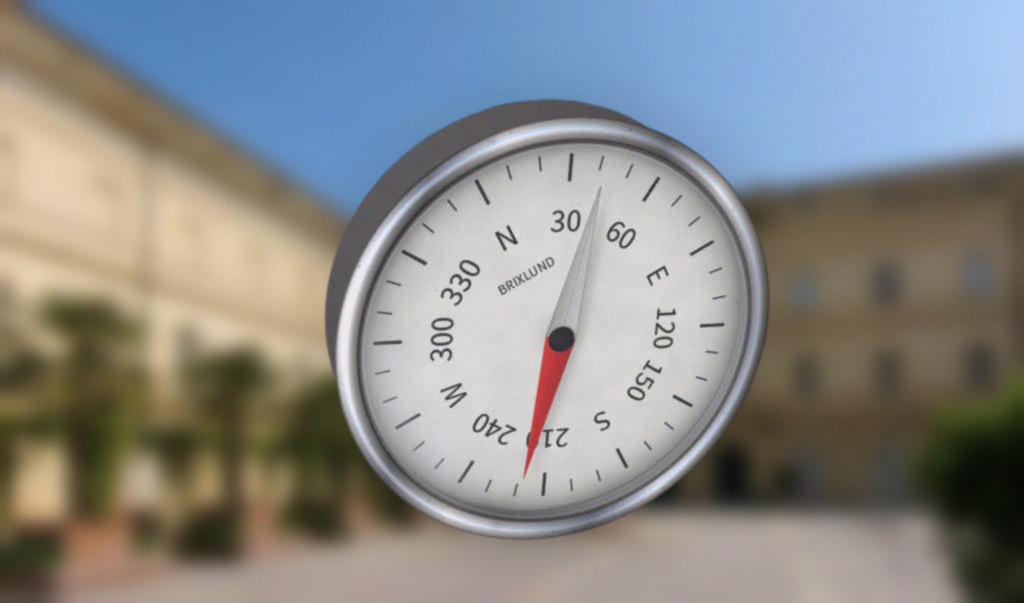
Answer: 220 °
